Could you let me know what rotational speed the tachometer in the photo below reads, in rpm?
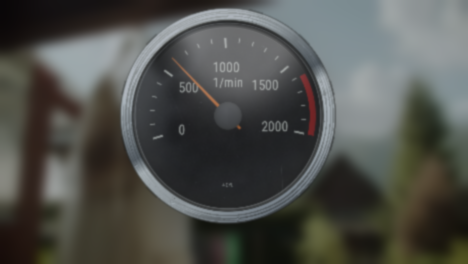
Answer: 600 rpm
